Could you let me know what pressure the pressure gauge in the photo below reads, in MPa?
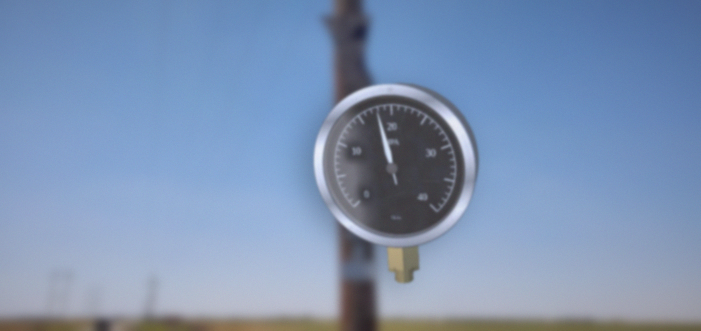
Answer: 18 MPa
